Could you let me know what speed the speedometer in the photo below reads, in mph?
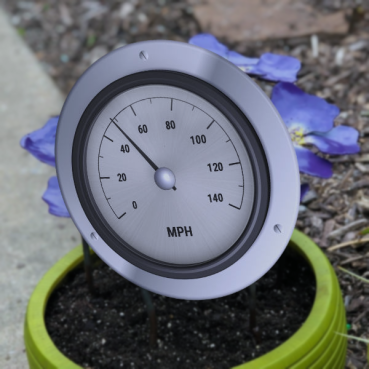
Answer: 50 mph
